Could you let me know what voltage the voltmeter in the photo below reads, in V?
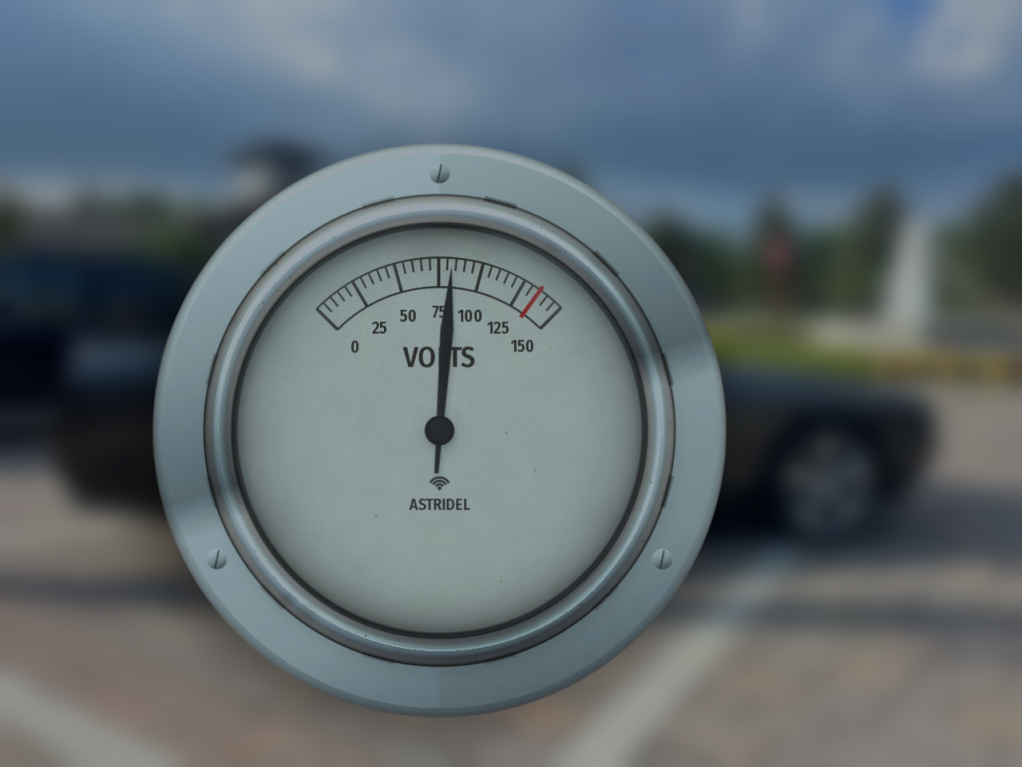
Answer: 82.5 V
